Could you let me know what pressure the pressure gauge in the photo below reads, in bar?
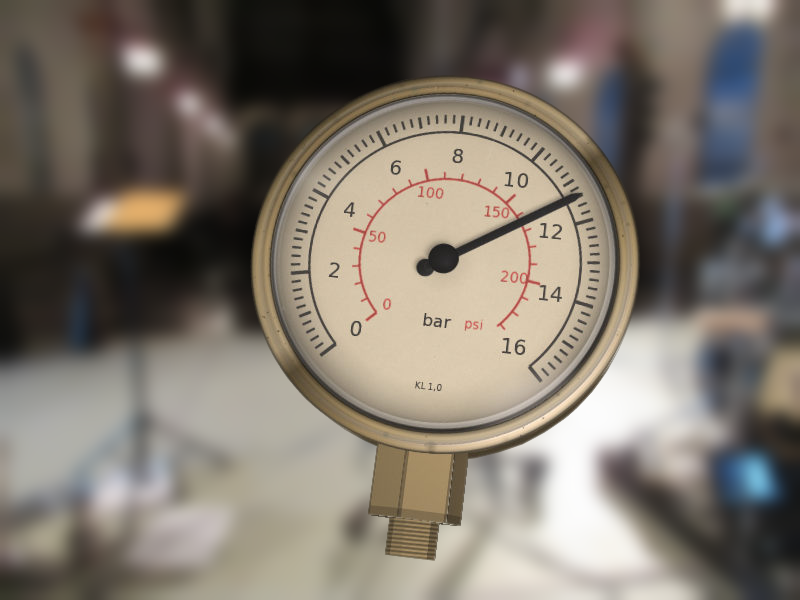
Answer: 11.4 bar
